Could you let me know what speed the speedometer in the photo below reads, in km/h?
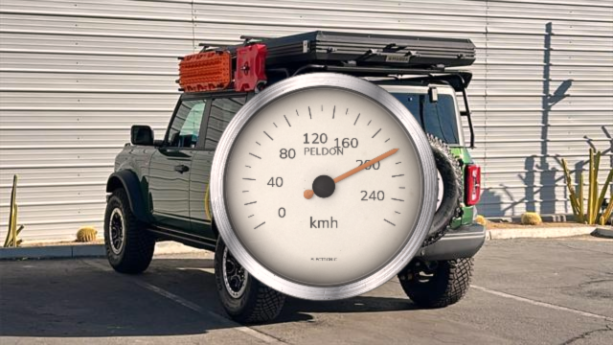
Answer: 200 km/h
